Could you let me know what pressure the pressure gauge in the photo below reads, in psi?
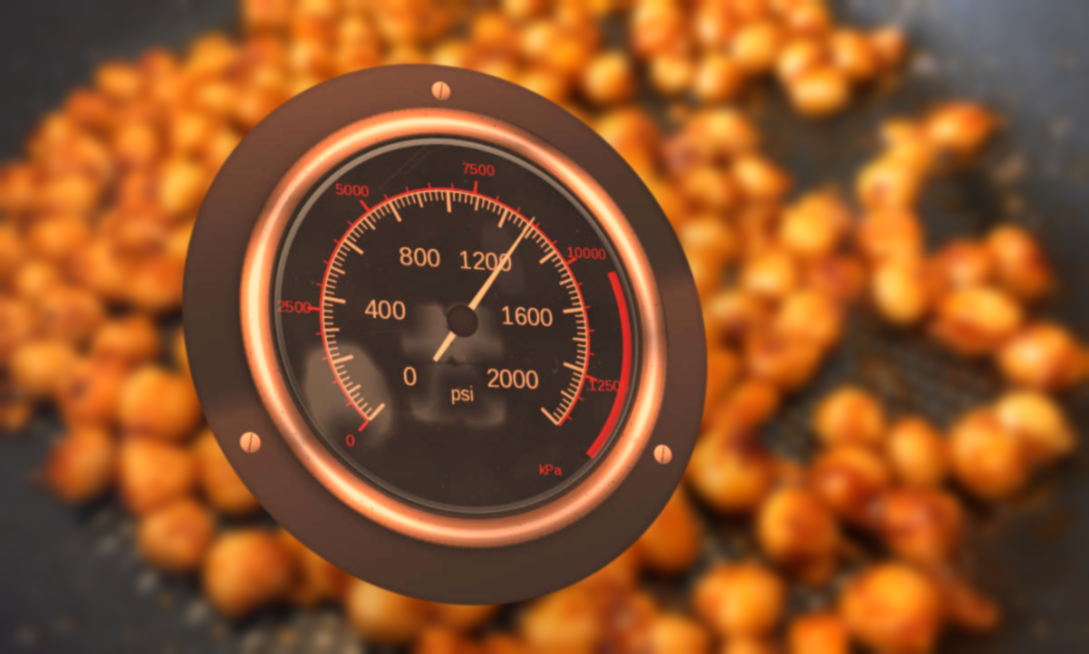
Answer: 1280 psi
